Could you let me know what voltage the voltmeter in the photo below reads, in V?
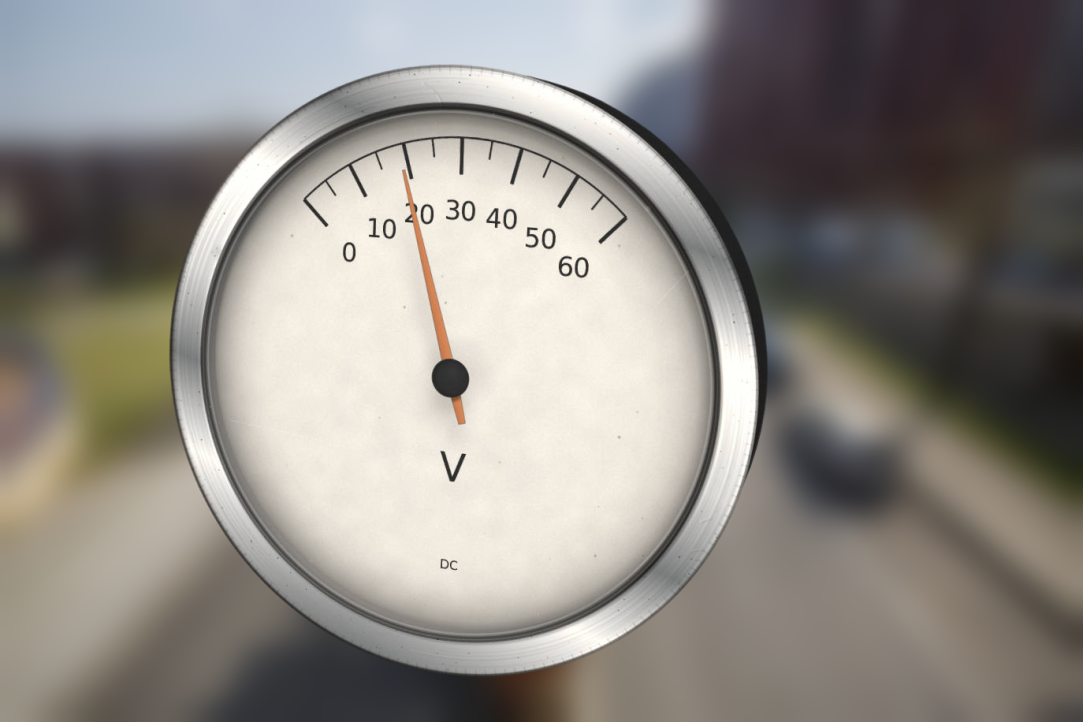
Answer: 20 V
